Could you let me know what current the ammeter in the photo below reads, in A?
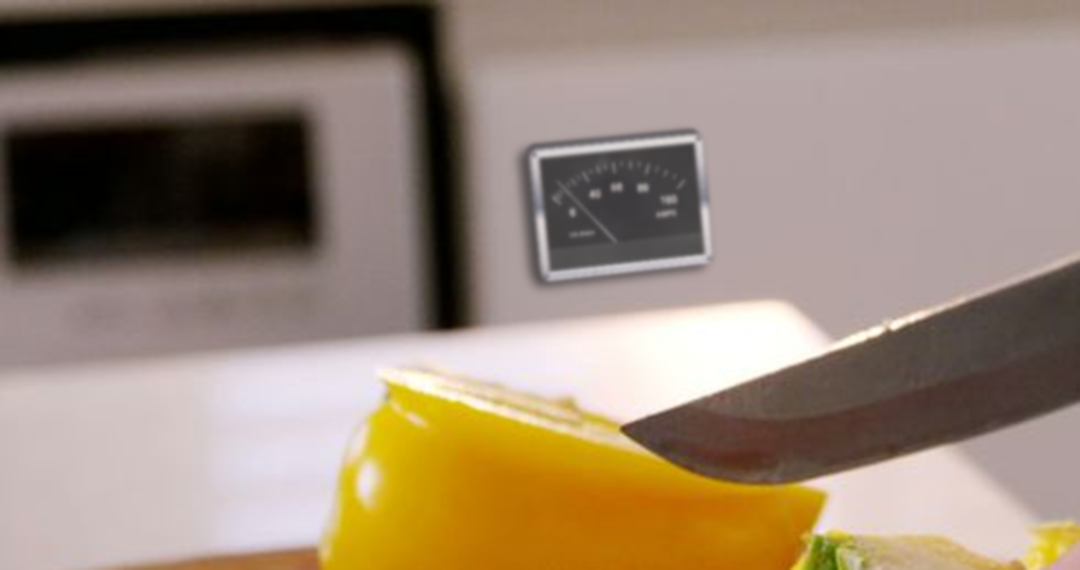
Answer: 20 A
